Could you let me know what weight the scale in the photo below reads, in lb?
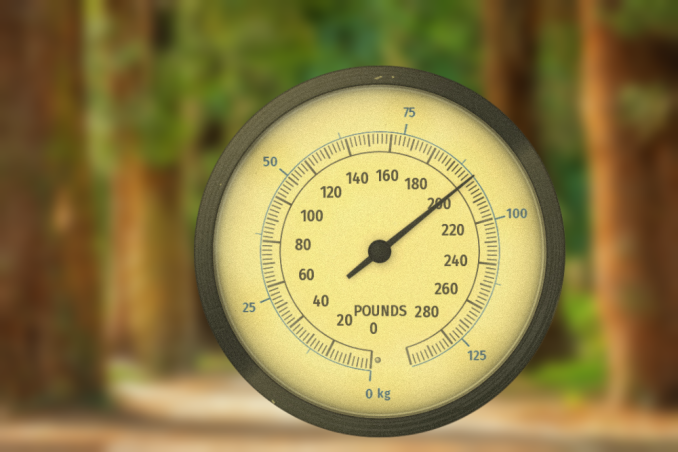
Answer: 200 lb
